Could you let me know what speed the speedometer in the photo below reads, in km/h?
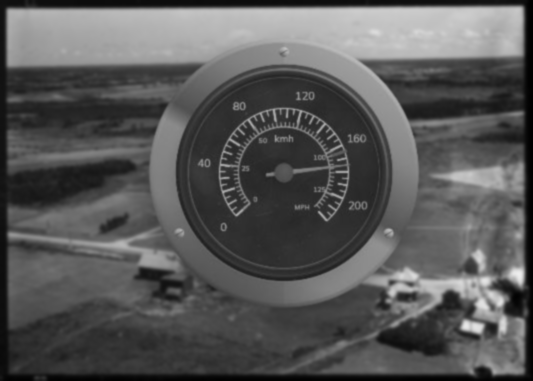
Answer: 175 km/h
